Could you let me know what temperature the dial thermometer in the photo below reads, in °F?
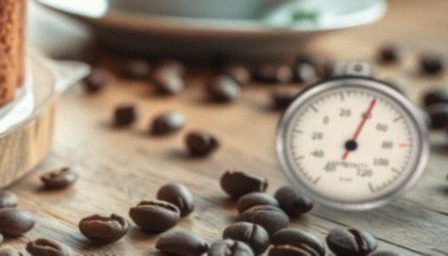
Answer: 40 °F
